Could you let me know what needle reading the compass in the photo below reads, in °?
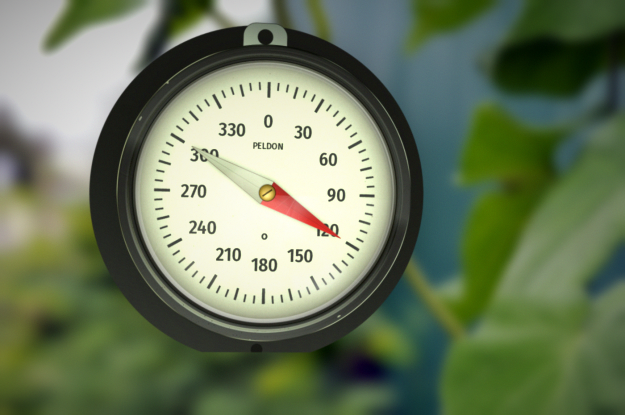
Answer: 120 °
